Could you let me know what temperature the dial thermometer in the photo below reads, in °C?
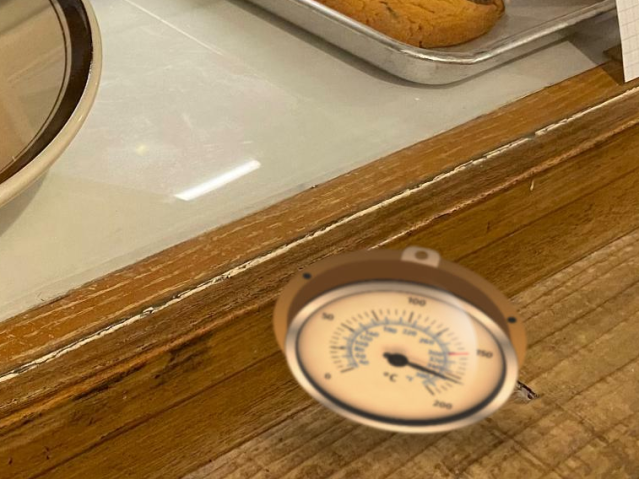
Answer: 175 °C
